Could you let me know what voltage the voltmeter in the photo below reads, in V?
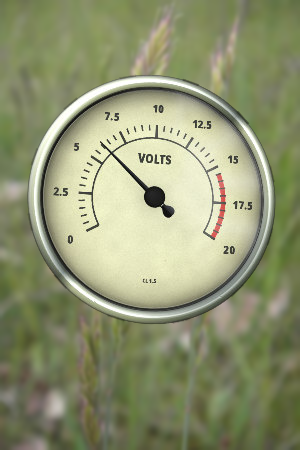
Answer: 6 V
